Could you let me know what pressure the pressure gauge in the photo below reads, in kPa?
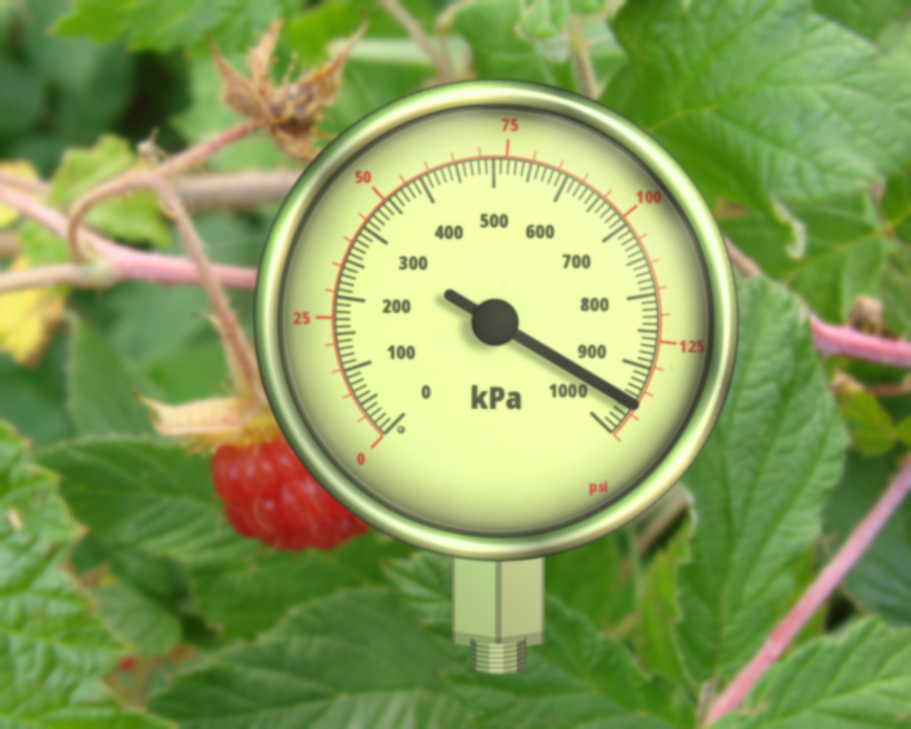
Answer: 950 kPa
